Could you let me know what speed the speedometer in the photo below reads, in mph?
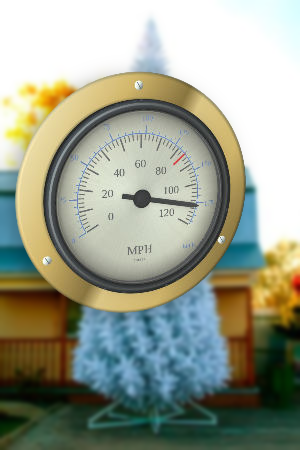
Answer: 110 mph
